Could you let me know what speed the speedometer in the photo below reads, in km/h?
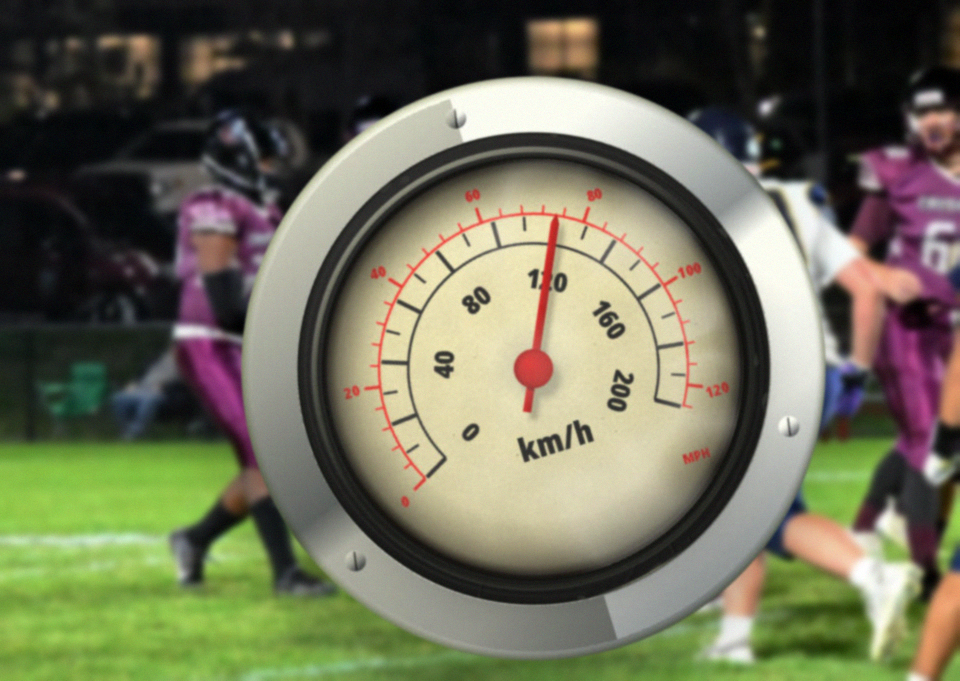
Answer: 120 km/h
